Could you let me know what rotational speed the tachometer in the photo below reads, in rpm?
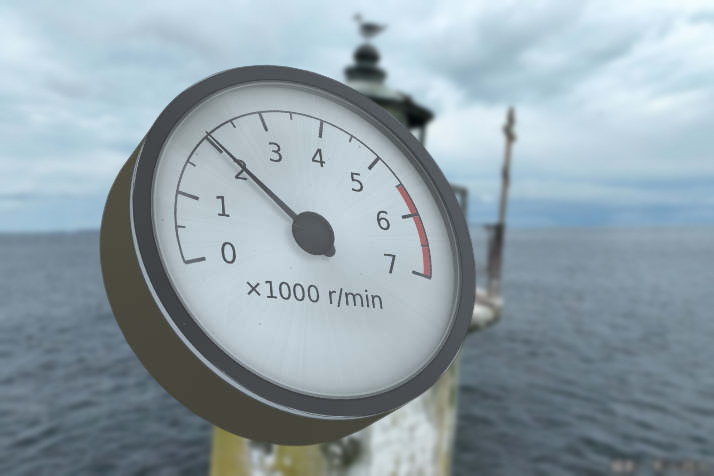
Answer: 2000 rpm
